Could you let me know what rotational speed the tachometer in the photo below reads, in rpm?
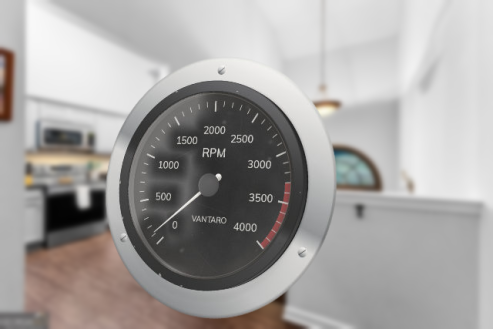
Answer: 100 rpm
